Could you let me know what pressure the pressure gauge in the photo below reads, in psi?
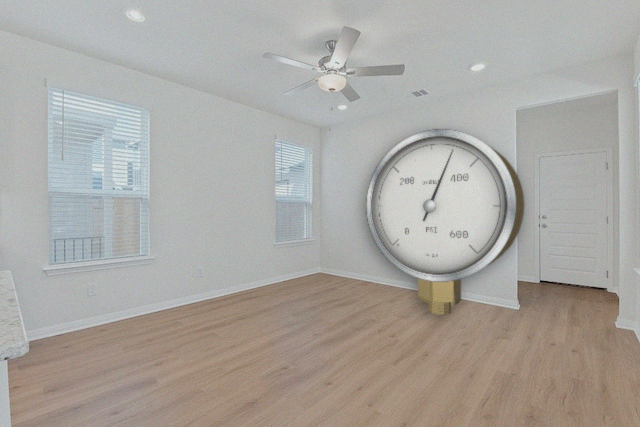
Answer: 350 psi
